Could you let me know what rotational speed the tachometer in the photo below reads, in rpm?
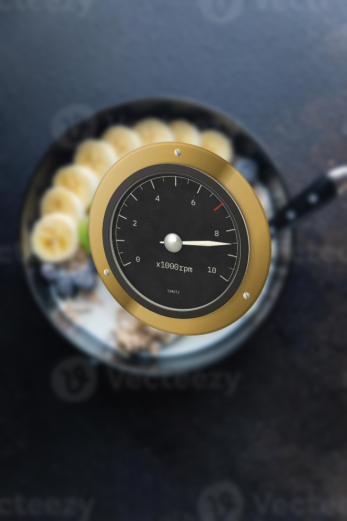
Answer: 8500 rpm
